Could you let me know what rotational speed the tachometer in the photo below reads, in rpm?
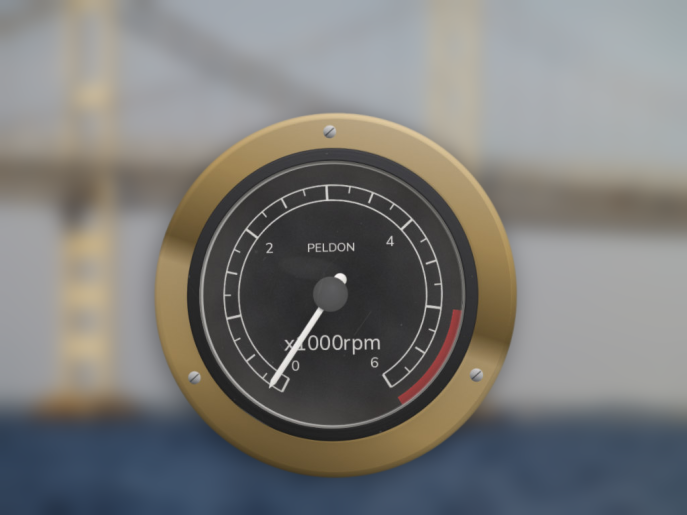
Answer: 125 rpm
